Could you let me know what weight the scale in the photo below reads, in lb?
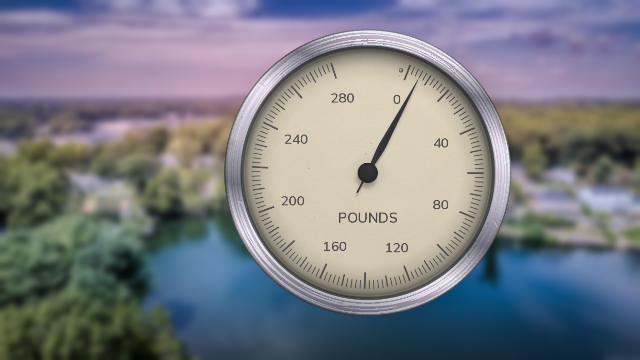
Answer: 6 lb
